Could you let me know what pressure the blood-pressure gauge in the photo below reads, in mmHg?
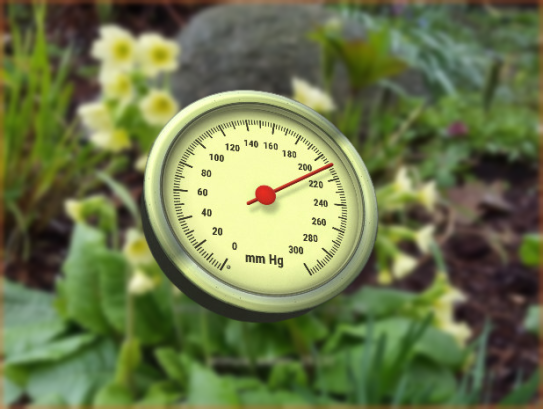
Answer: 210 mmHg
